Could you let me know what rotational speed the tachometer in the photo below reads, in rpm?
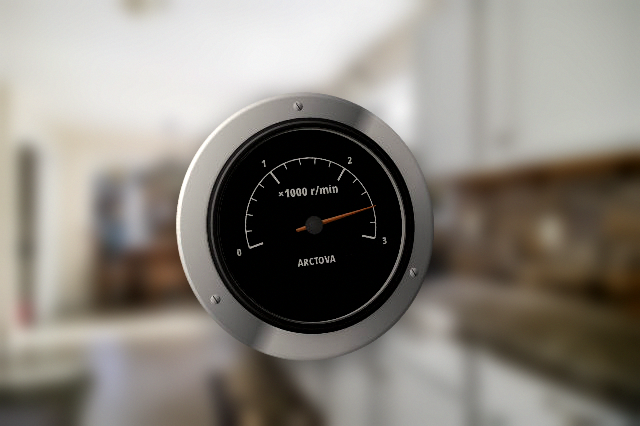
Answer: 2600 rpm
